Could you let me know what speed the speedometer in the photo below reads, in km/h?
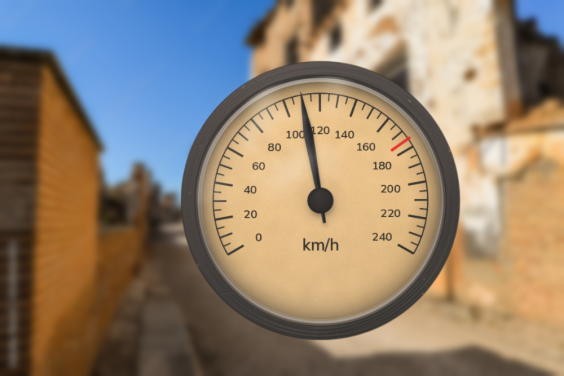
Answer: 110 km/h
